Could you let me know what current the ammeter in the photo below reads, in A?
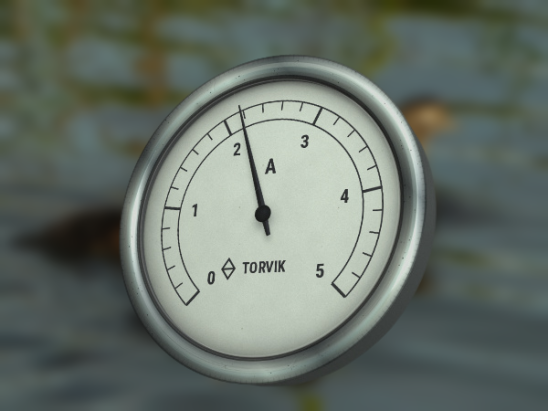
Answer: 2.2 A
